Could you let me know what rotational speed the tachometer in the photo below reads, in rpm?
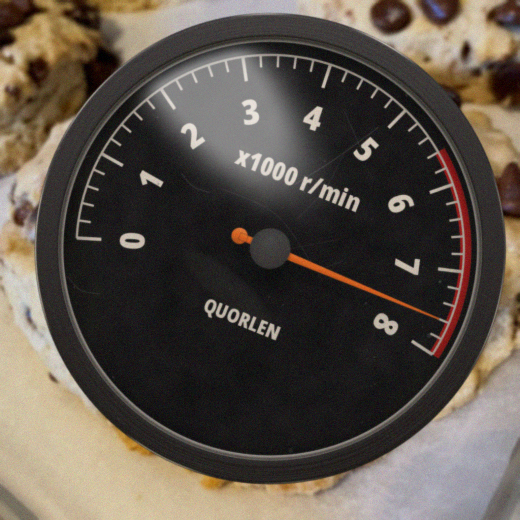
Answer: 7600 rpm
